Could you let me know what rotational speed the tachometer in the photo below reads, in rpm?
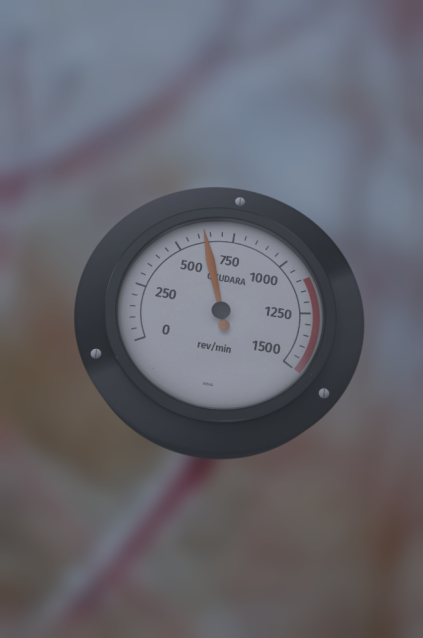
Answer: 625 rpm
